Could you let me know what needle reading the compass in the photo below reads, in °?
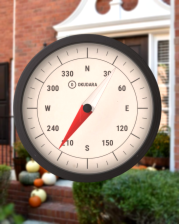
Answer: 215 °
